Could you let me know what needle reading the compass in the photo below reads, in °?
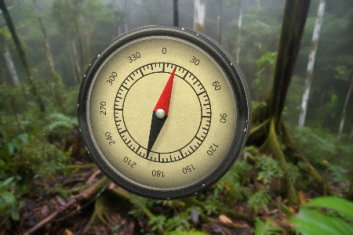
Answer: 15 °
